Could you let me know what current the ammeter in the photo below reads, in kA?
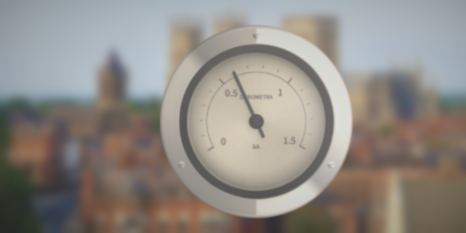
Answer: 0.6 kA
